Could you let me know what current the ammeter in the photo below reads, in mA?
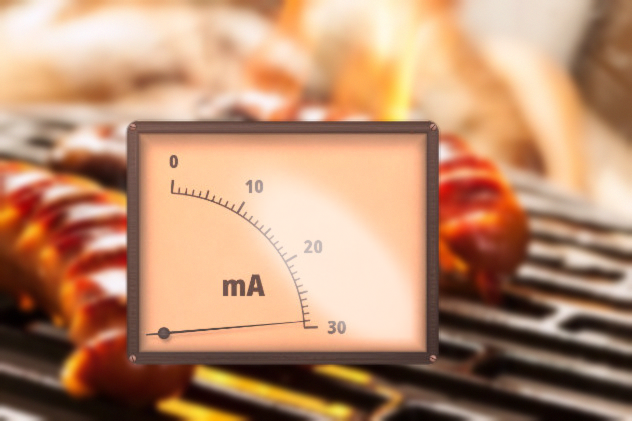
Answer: 29 mA
